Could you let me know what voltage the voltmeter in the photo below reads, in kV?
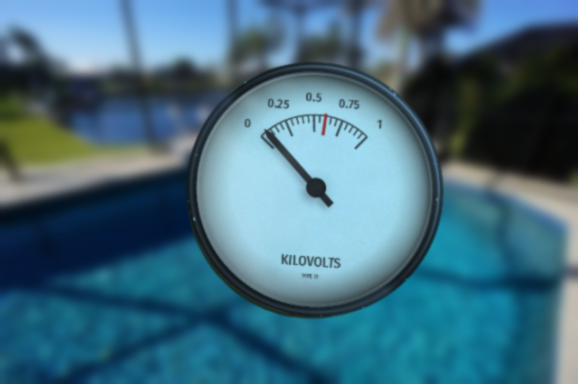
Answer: 0.05 kV
